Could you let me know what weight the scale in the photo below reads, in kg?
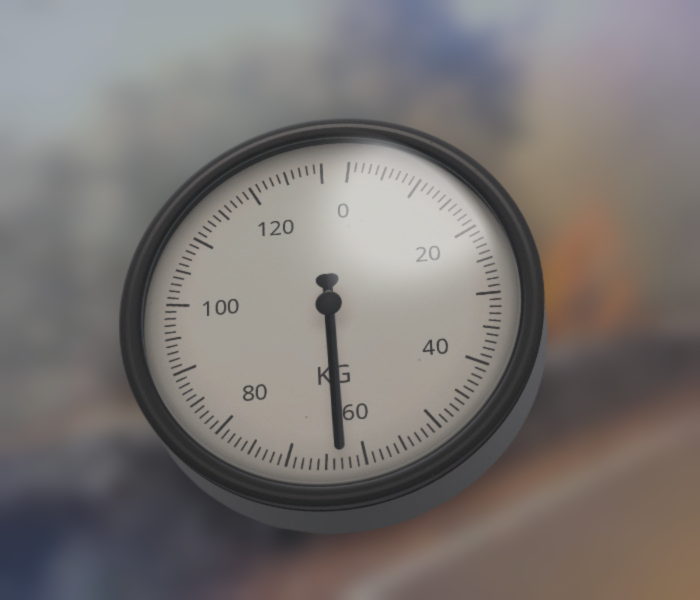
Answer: 63 kg
